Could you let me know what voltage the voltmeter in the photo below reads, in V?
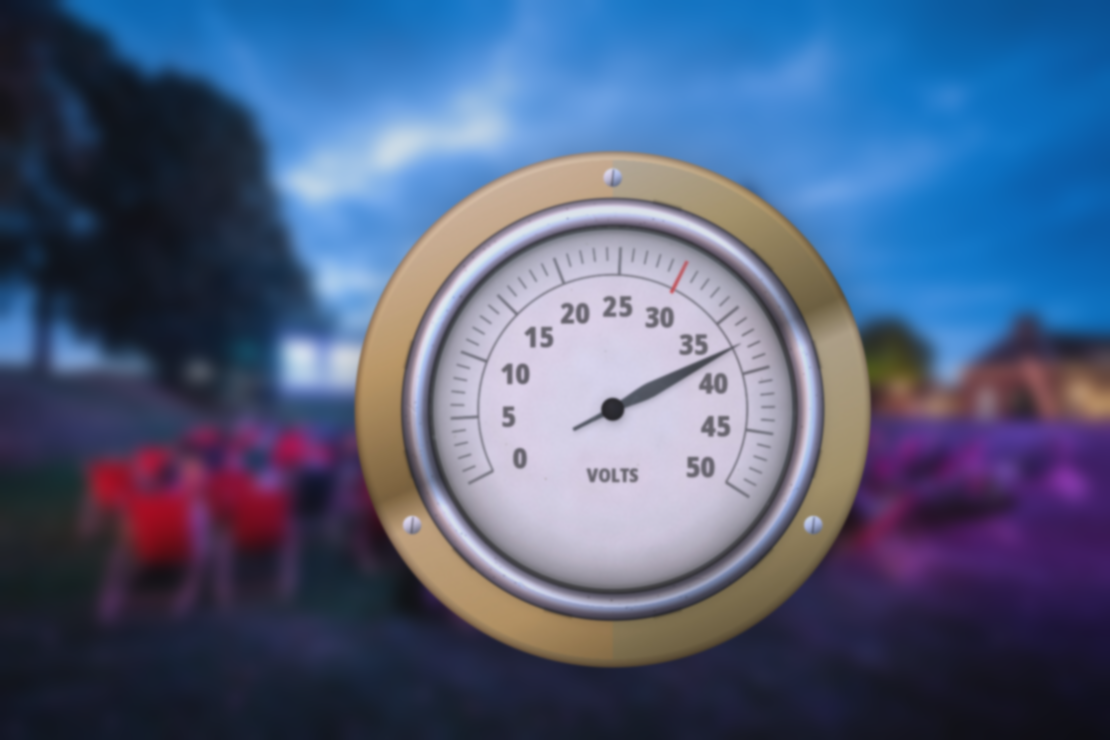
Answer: 37.5 V
